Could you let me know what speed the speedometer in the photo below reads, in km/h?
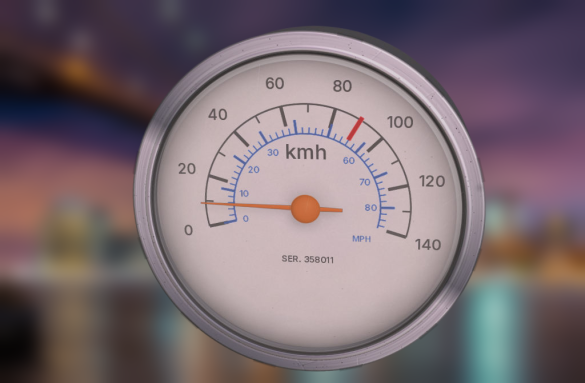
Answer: 10 km/h
